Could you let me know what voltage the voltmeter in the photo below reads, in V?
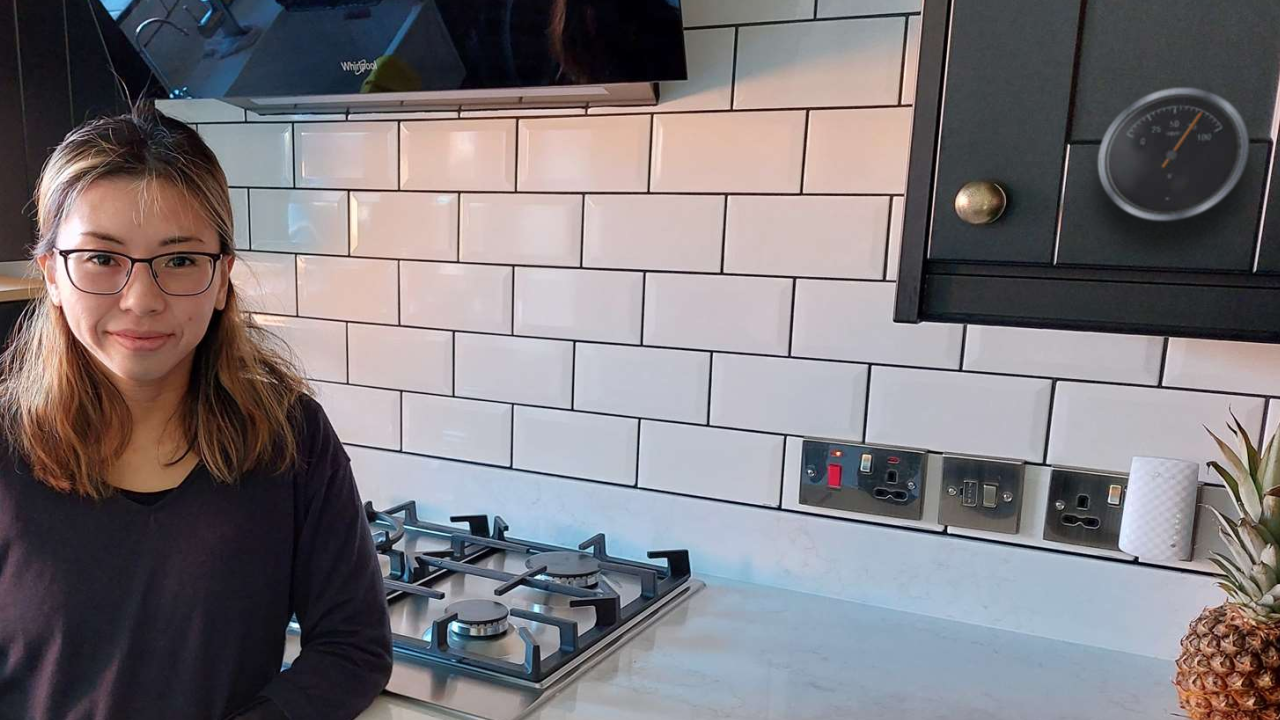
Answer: 75 V
